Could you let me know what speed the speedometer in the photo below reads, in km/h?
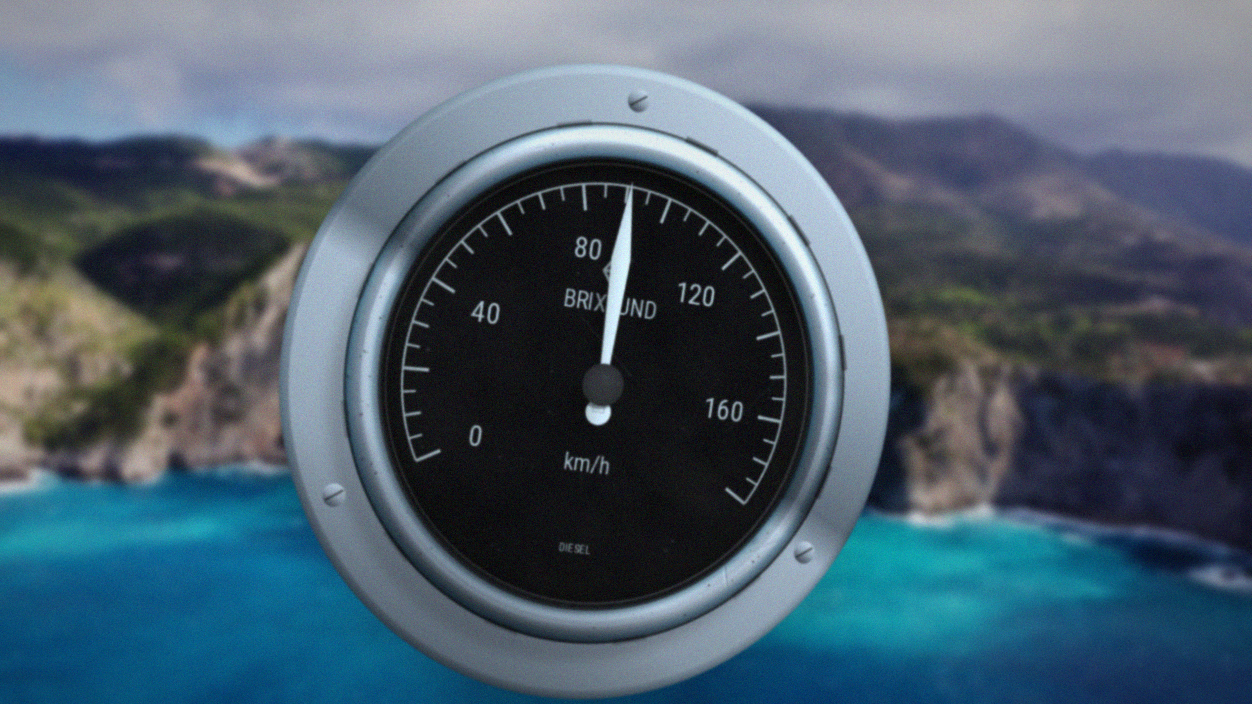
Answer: 90 km/h
